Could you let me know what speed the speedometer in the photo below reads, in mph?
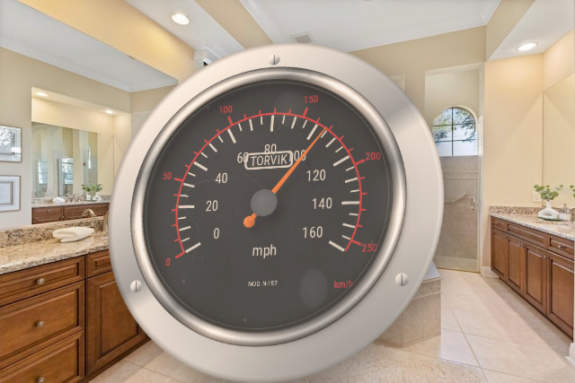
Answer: 105 mph
